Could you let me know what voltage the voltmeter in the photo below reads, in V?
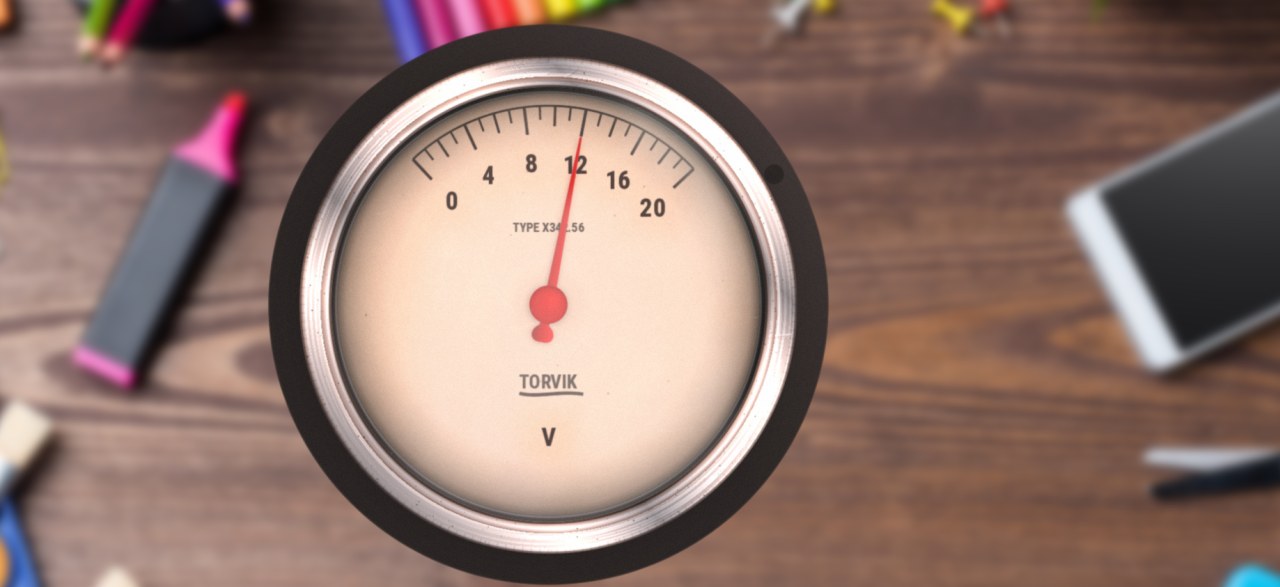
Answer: 12 V
